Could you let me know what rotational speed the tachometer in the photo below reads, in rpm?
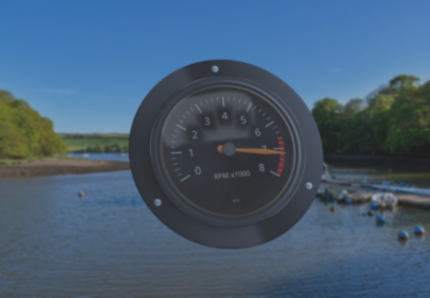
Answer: 7200 rpm
